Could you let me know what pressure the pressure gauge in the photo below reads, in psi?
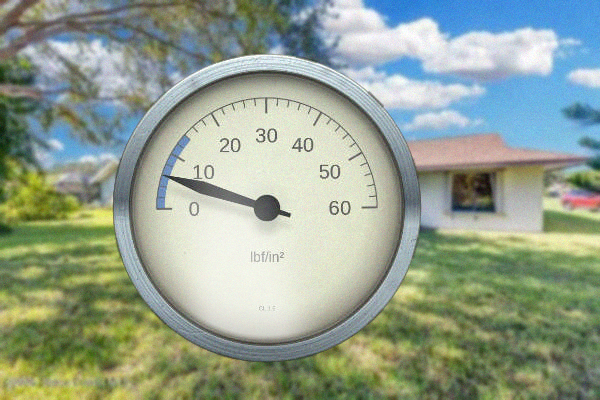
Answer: 6 psi
